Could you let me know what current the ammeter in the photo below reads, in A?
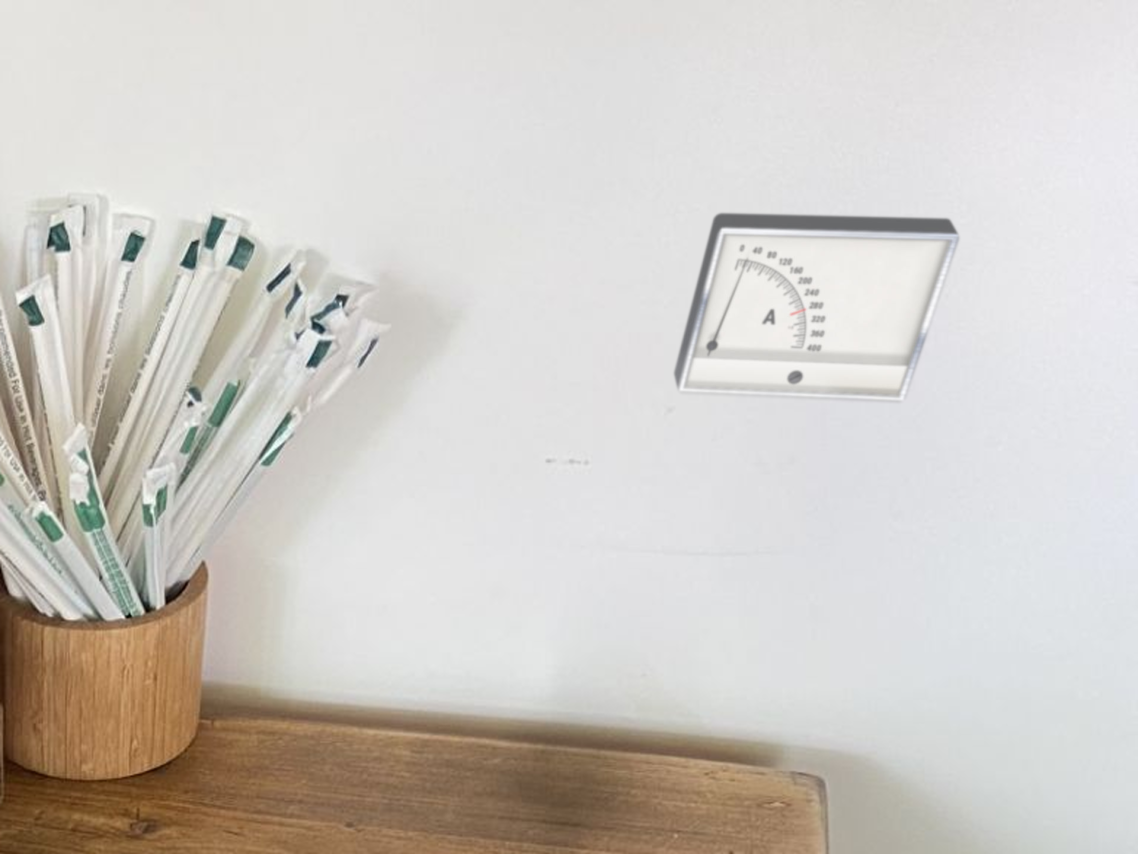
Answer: 20 A
